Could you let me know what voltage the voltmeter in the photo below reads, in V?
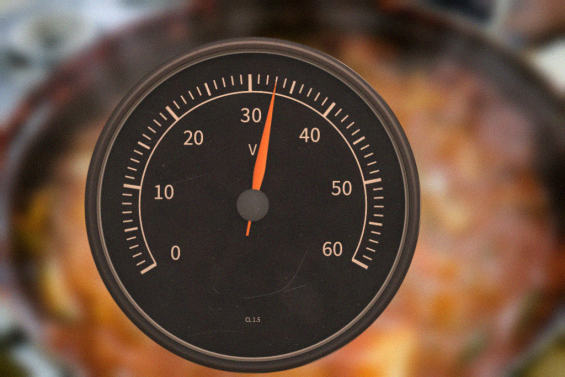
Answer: 33 V
